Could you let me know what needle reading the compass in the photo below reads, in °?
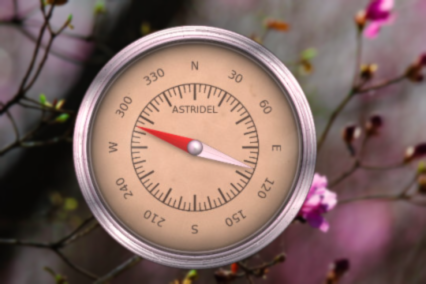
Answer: 290 °
